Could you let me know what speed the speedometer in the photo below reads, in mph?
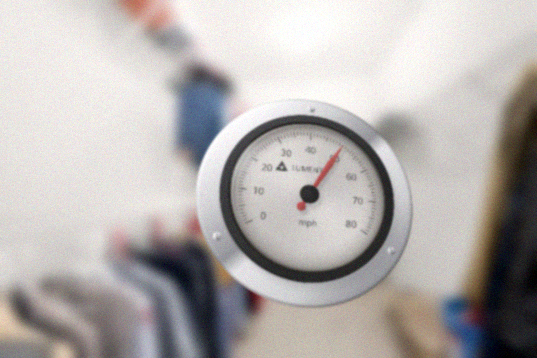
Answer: 50 mph
